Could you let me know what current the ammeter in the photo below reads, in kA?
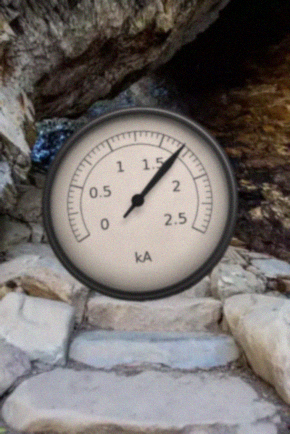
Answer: 1.7 kA
